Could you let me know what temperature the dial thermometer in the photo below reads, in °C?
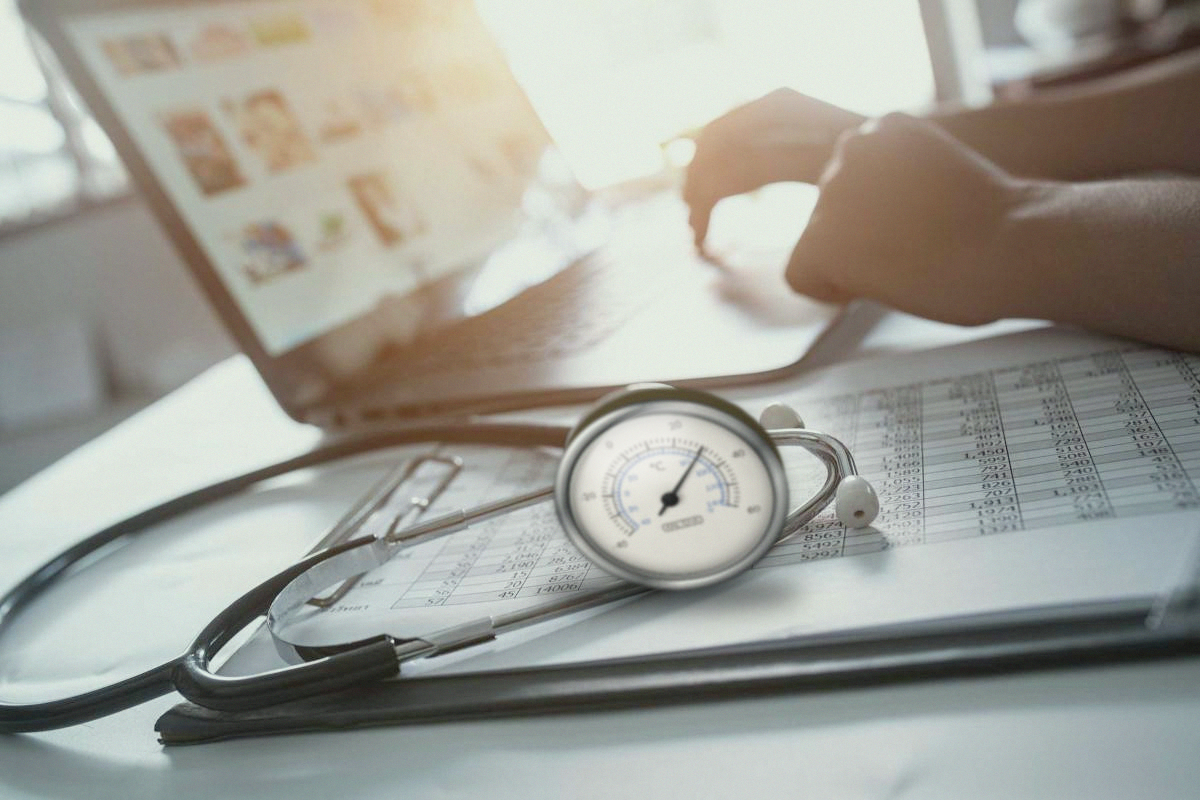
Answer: 30 °C
